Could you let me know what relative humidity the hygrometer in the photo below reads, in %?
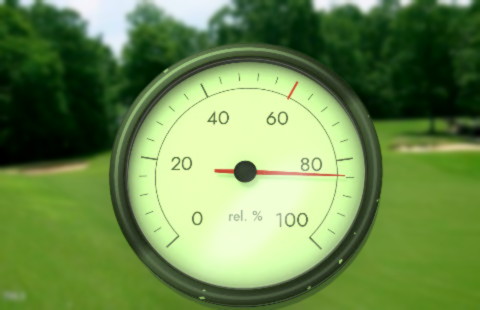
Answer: 84 %
